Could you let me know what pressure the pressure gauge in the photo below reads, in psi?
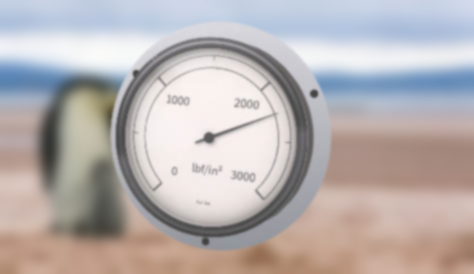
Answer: 2250 psi
